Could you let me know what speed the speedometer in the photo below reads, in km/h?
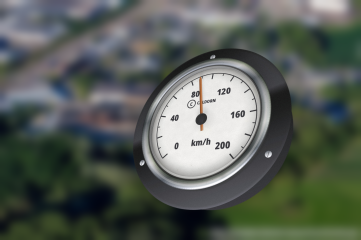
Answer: 90 km/h
